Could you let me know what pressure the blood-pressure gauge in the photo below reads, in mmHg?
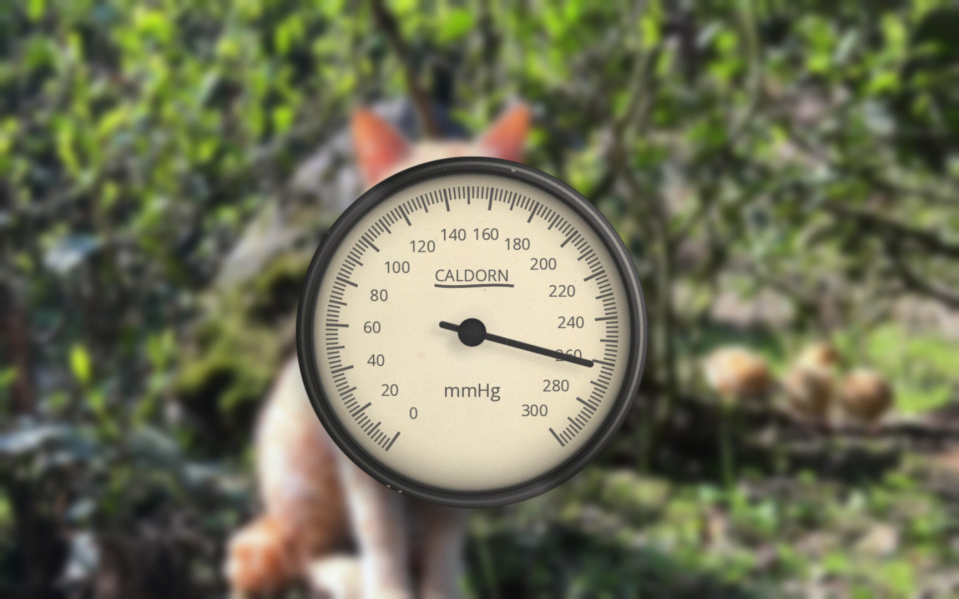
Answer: 262 mmHg
